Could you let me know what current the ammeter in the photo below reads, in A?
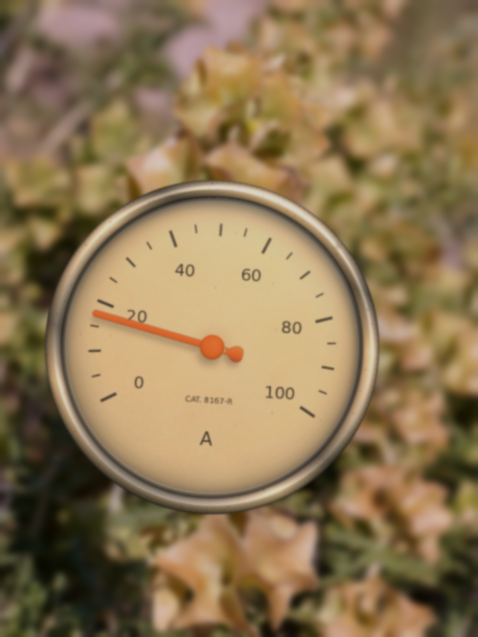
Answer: 17.5 A
